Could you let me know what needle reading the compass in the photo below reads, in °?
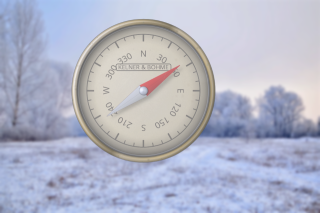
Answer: 55 °
